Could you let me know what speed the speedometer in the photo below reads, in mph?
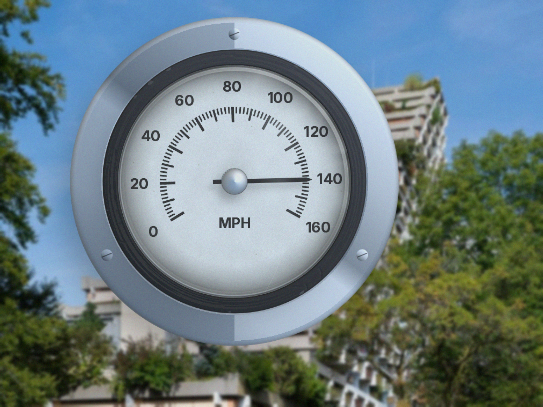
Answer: 140 mph
